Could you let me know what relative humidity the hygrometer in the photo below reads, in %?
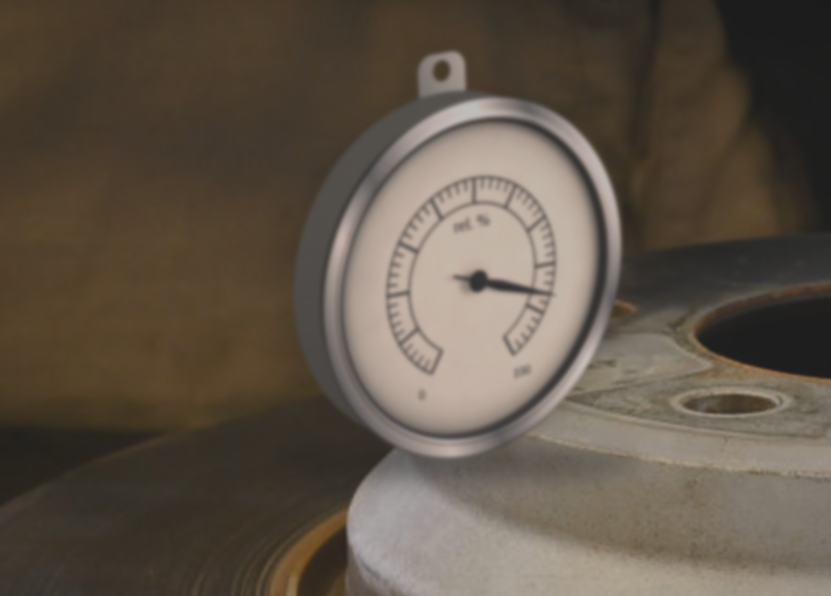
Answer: 86 %
